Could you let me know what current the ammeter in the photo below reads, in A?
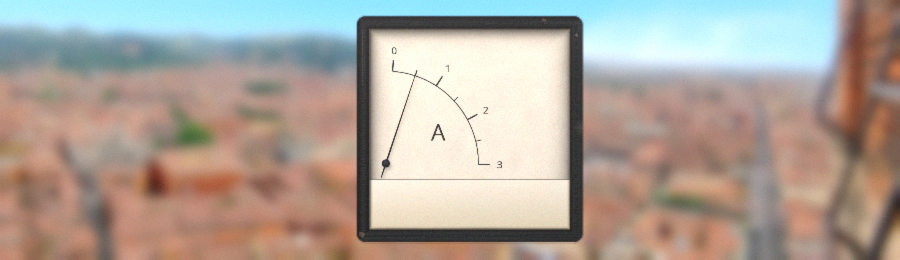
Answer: 0.5 A
